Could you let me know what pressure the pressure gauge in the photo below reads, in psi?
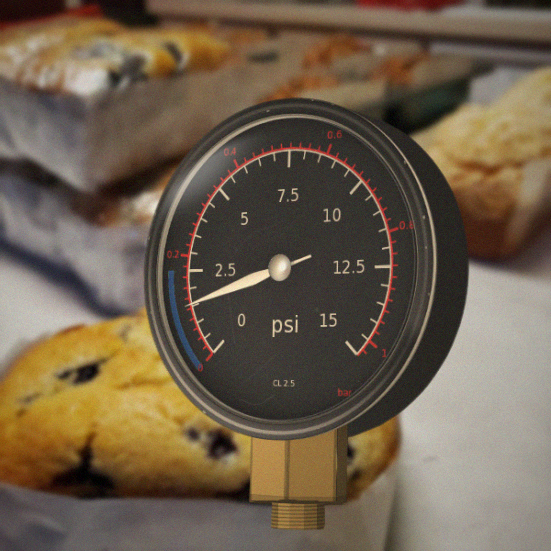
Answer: 1.5 psi
